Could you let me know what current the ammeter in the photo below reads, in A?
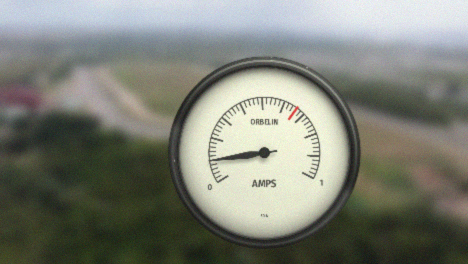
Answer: 0.1 A
